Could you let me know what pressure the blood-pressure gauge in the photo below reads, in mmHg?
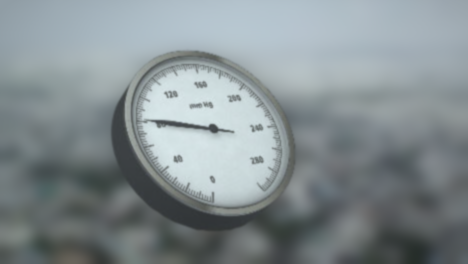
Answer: 80 mmHg
